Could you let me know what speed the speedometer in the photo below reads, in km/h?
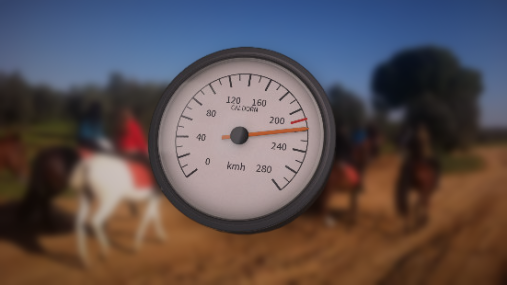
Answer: 220 km/h
